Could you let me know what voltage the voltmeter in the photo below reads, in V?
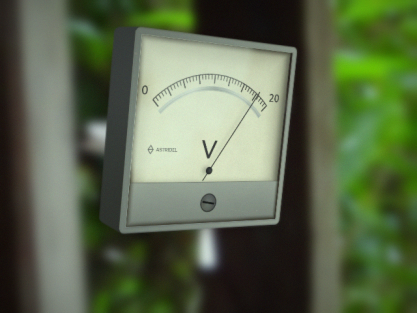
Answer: 17.5 V
